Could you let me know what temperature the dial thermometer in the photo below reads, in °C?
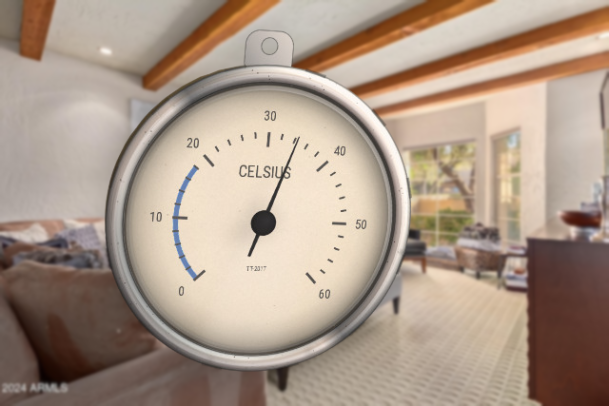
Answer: 34 °C
